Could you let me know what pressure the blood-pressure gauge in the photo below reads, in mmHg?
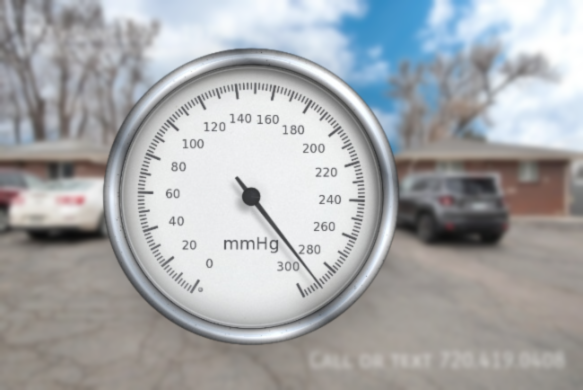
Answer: 290 mmHg
